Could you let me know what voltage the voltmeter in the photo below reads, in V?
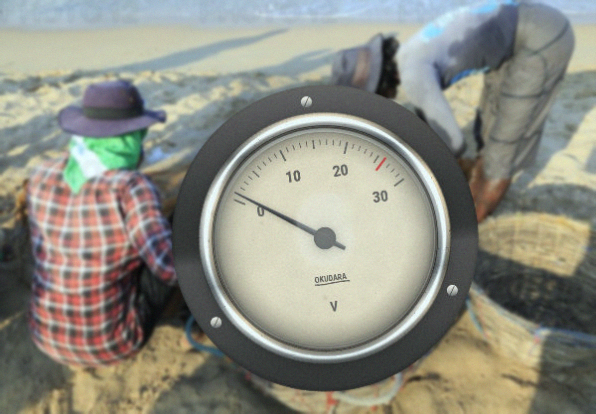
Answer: 1 V
